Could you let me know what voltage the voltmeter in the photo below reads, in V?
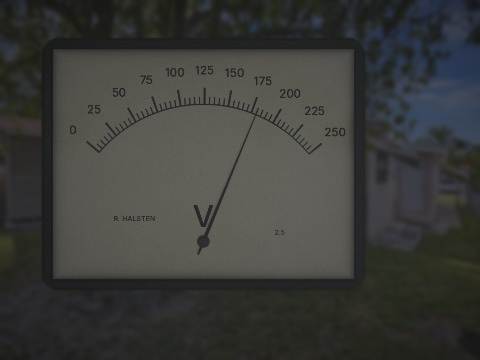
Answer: 180 V
